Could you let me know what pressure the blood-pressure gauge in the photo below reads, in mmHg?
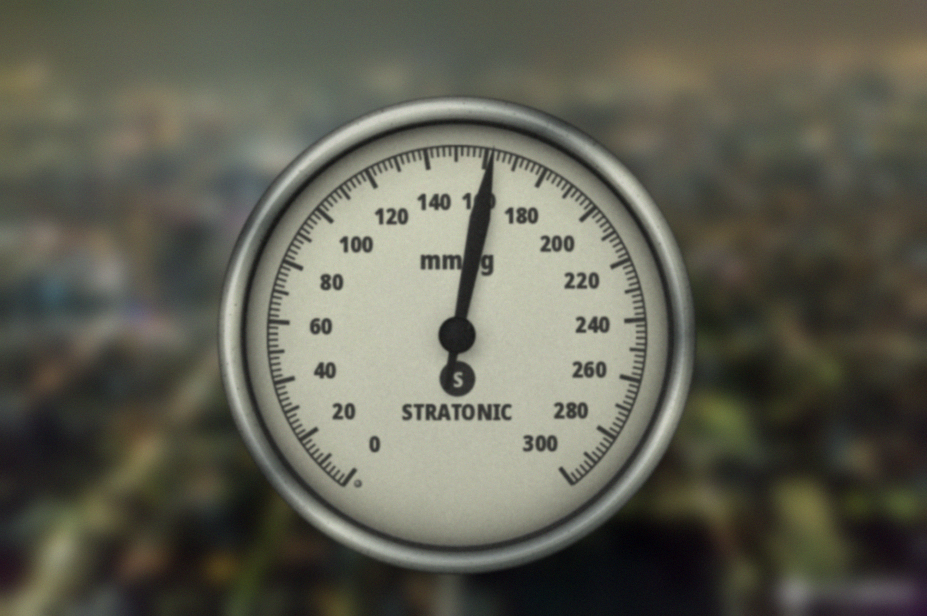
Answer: 162 mmHg
